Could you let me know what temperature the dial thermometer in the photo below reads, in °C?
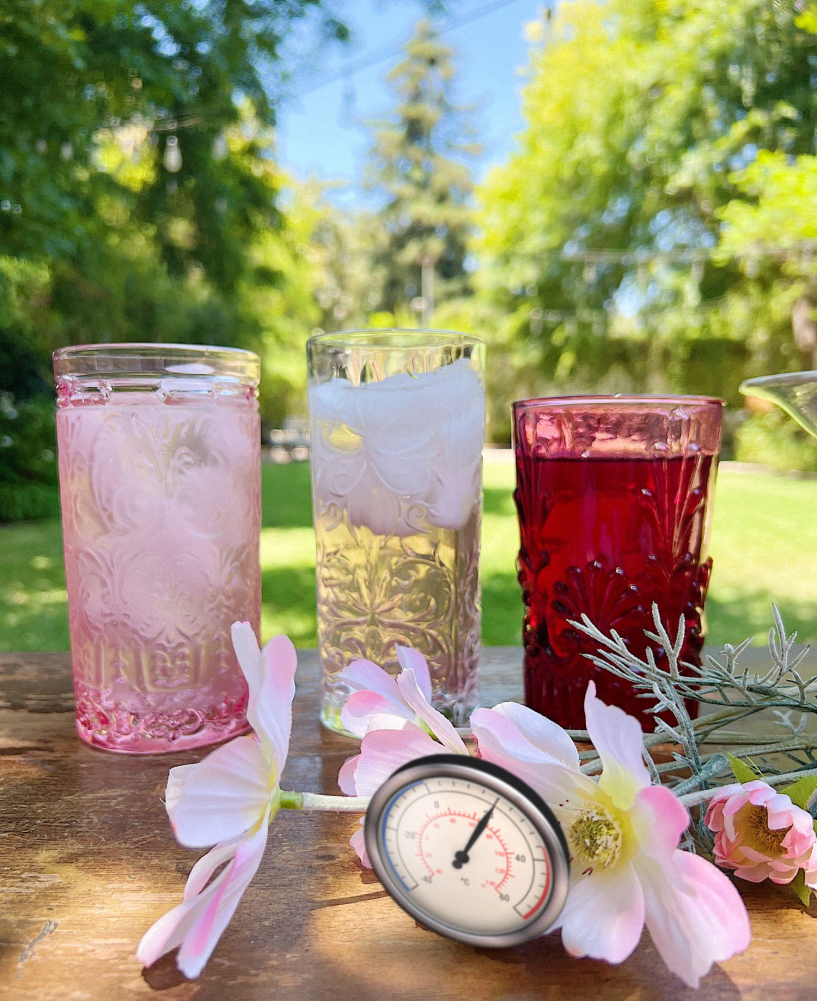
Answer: 20 °C
